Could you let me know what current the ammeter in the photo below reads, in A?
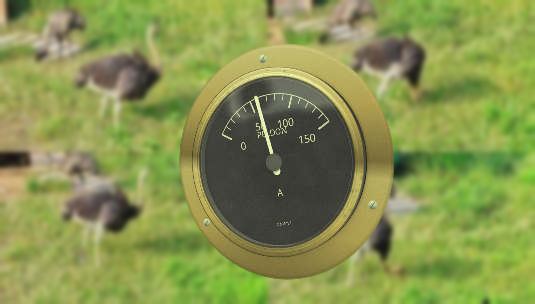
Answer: 60 A
